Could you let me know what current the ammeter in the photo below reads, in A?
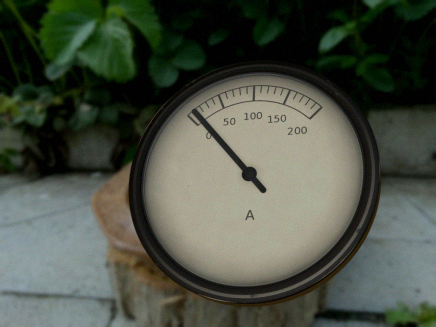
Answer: 10 A
